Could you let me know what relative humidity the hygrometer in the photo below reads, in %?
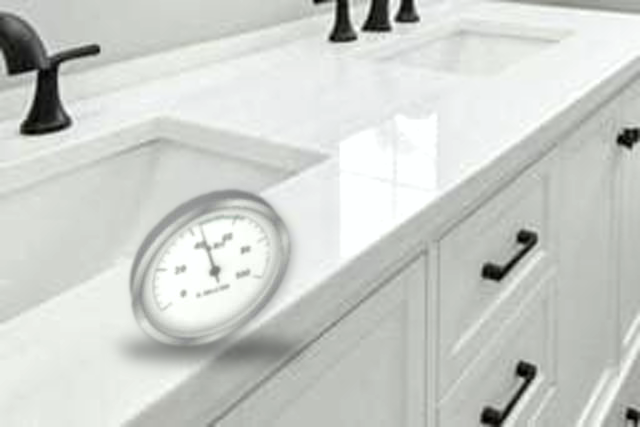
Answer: 44 %
